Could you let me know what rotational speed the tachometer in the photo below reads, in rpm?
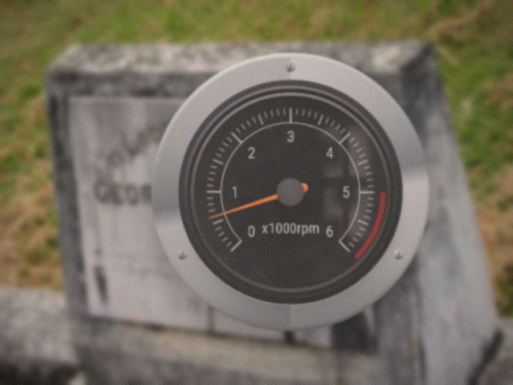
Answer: 600 rpm
